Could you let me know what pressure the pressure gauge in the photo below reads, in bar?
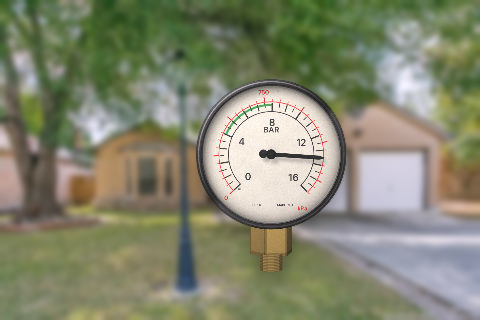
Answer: 13.5 bar
